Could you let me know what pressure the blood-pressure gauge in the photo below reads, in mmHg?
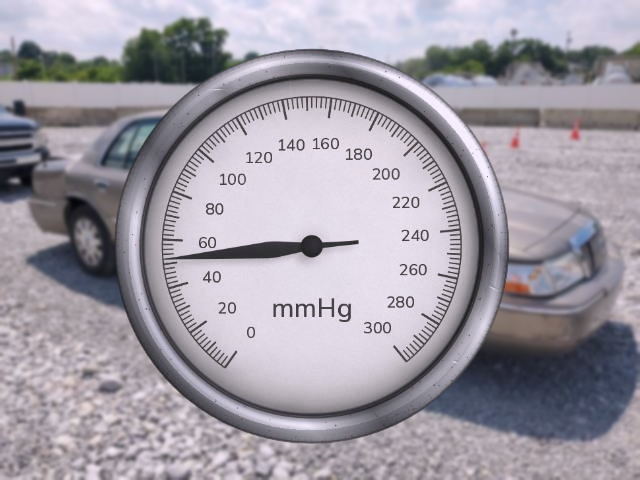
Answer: 52 mmHg
